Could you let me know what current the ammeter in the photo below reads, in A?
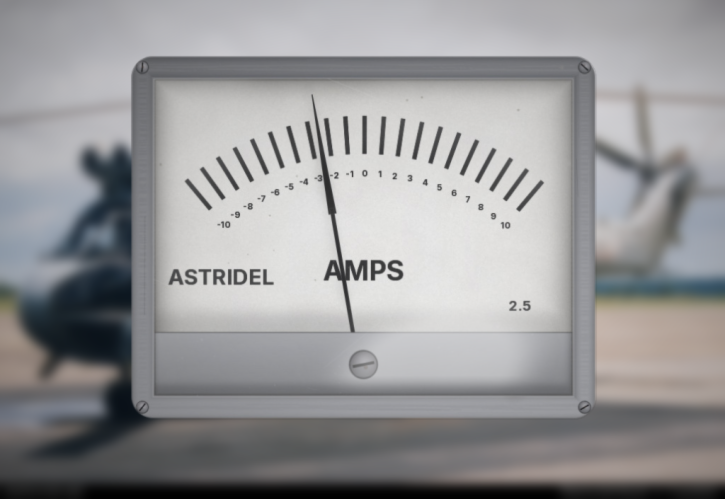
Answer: -2.5 A
